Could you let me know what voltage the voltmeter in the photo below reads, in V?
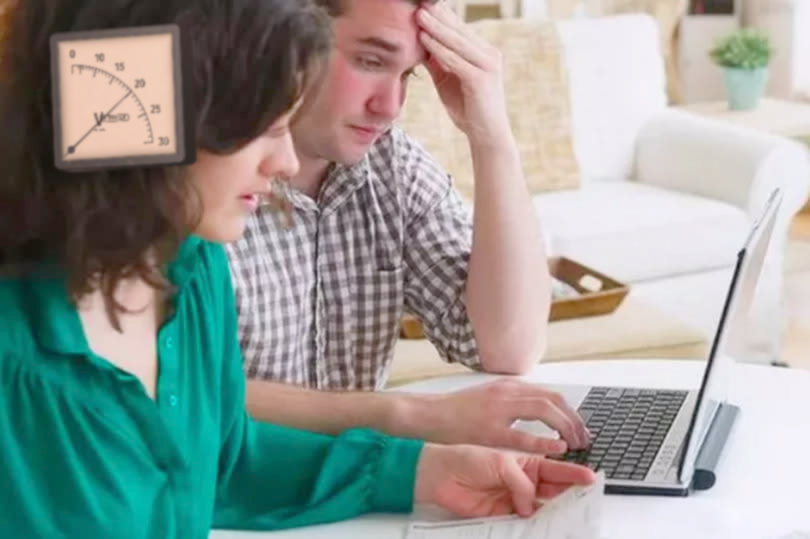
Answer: 20 V
